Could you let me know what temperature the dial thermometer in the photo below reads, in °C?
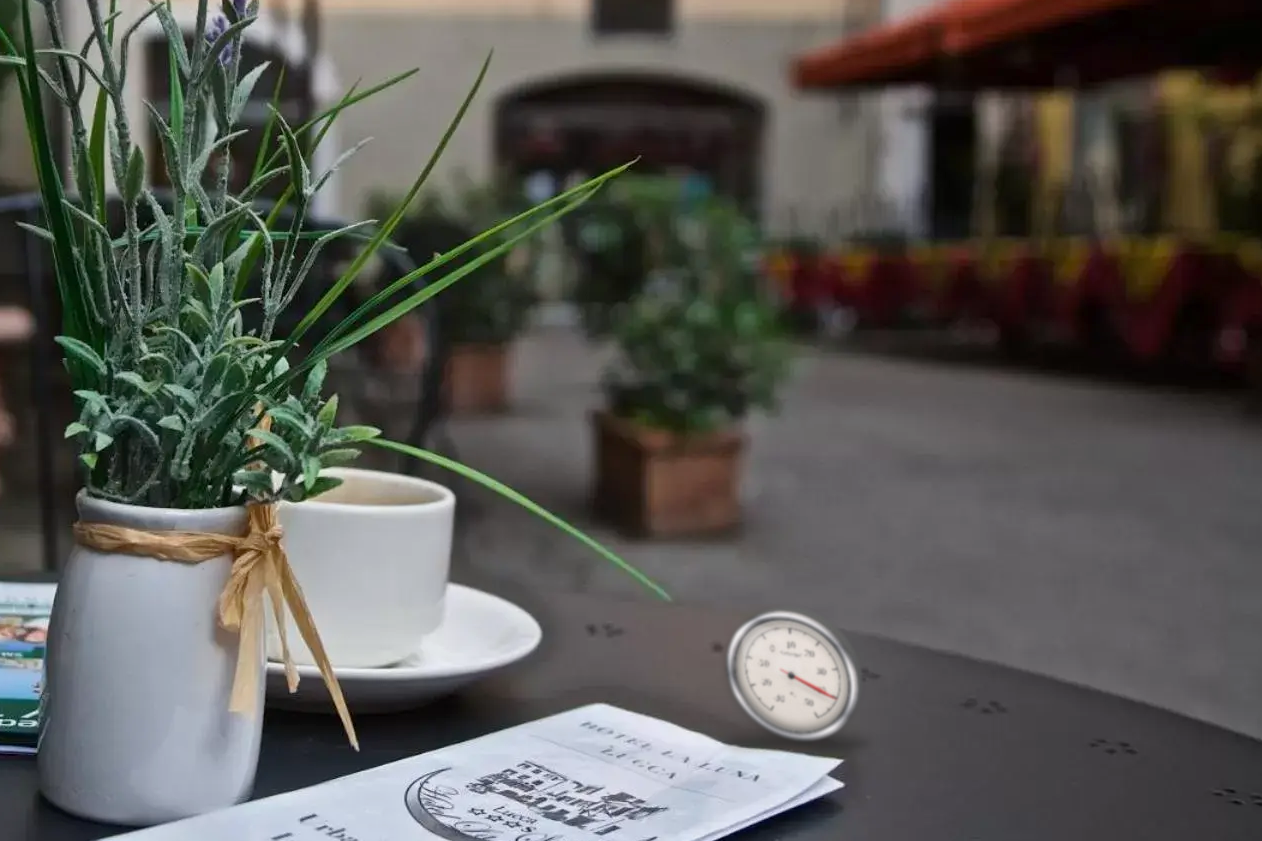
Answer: 40 °C
